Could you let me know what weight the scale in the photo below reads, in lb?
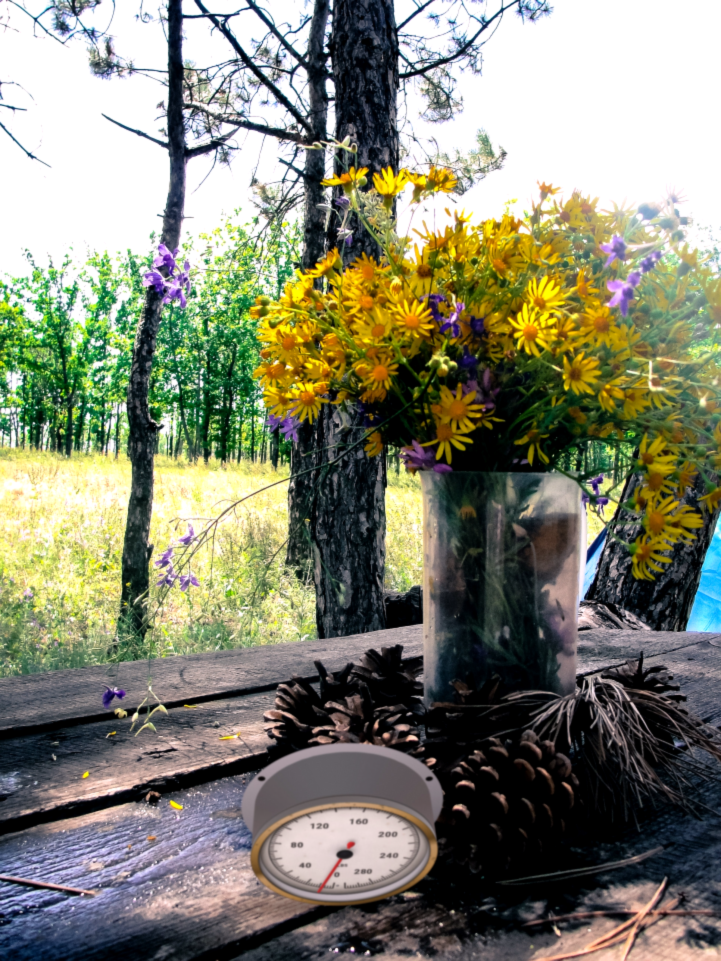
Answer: 10 lb
